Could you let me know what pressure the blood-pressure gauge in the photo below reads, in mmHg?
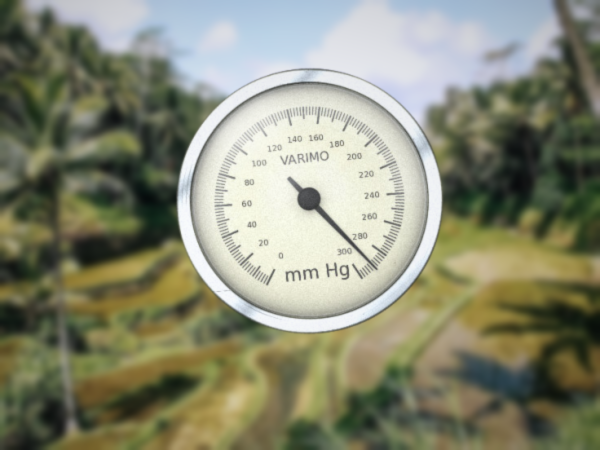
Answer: 290 mmHg
